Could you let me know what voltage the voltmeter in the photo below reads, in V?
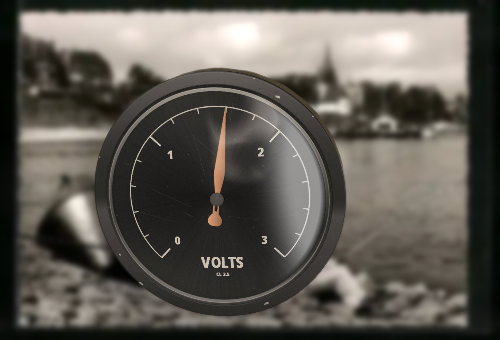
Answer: 1.6 V
